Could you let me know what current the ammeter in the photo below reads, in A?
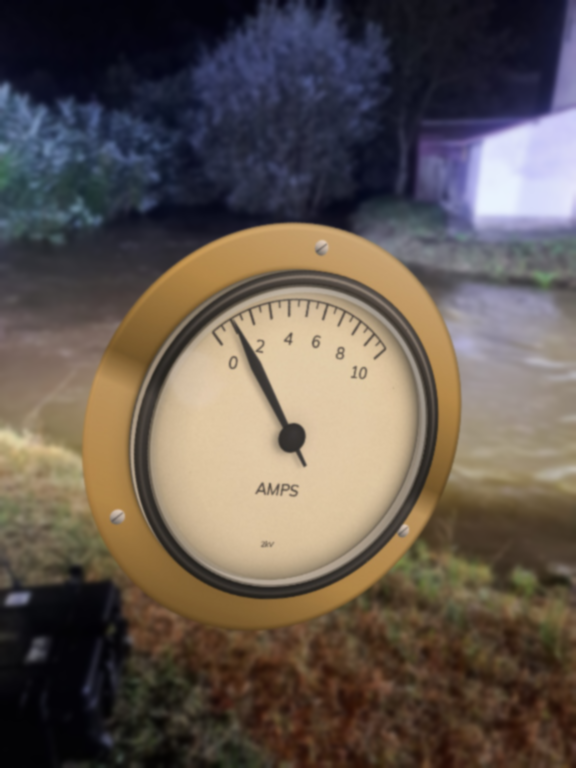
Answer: 1 A
